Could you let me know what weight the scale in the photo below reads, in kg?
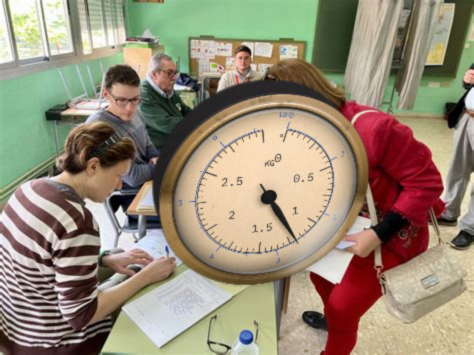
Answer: 1.2 kg
